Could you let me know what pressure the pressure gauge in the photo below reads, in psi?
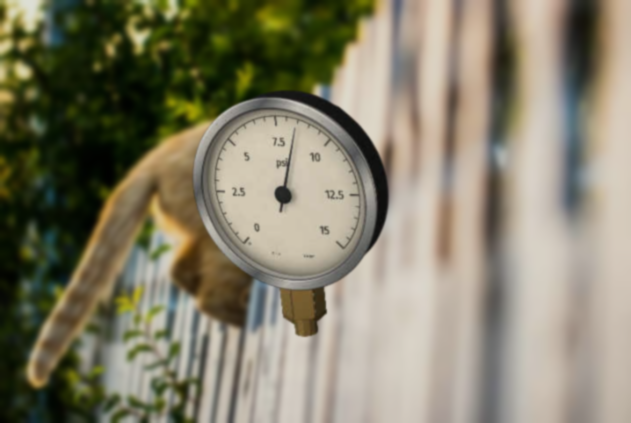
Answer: 8.5 psi
